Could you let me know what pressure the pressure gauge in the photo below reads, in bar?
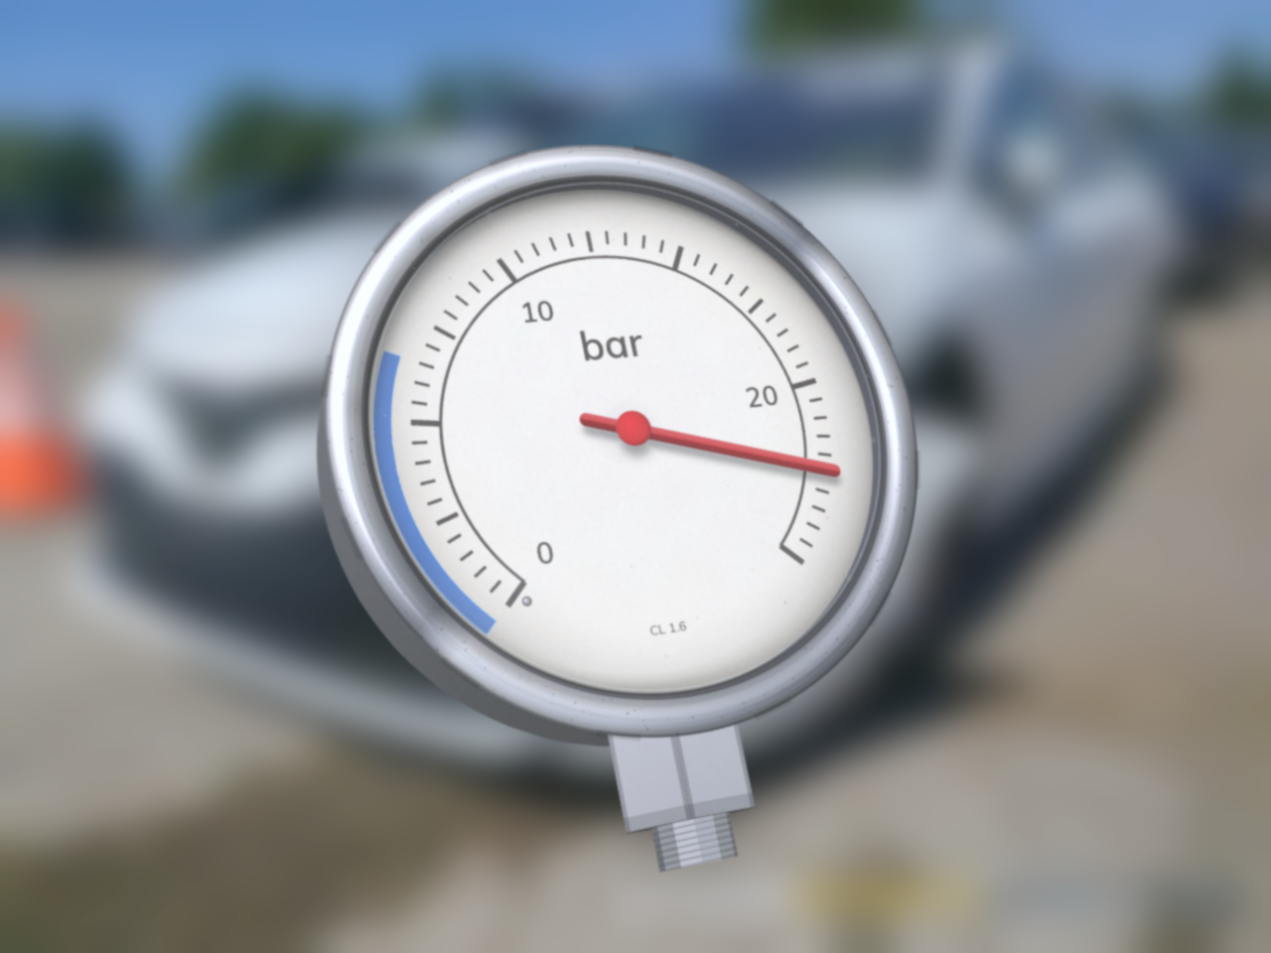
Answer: 22.5 bar
